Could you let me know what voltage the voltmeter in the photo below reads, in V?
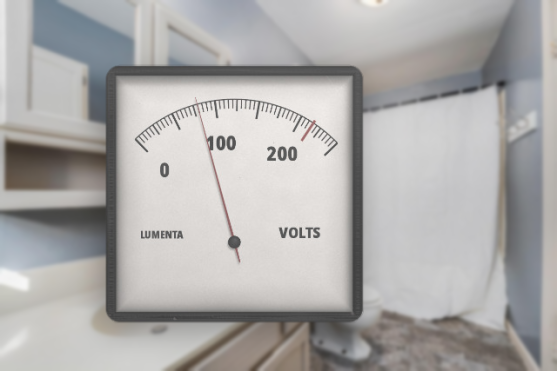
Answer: 80 V
